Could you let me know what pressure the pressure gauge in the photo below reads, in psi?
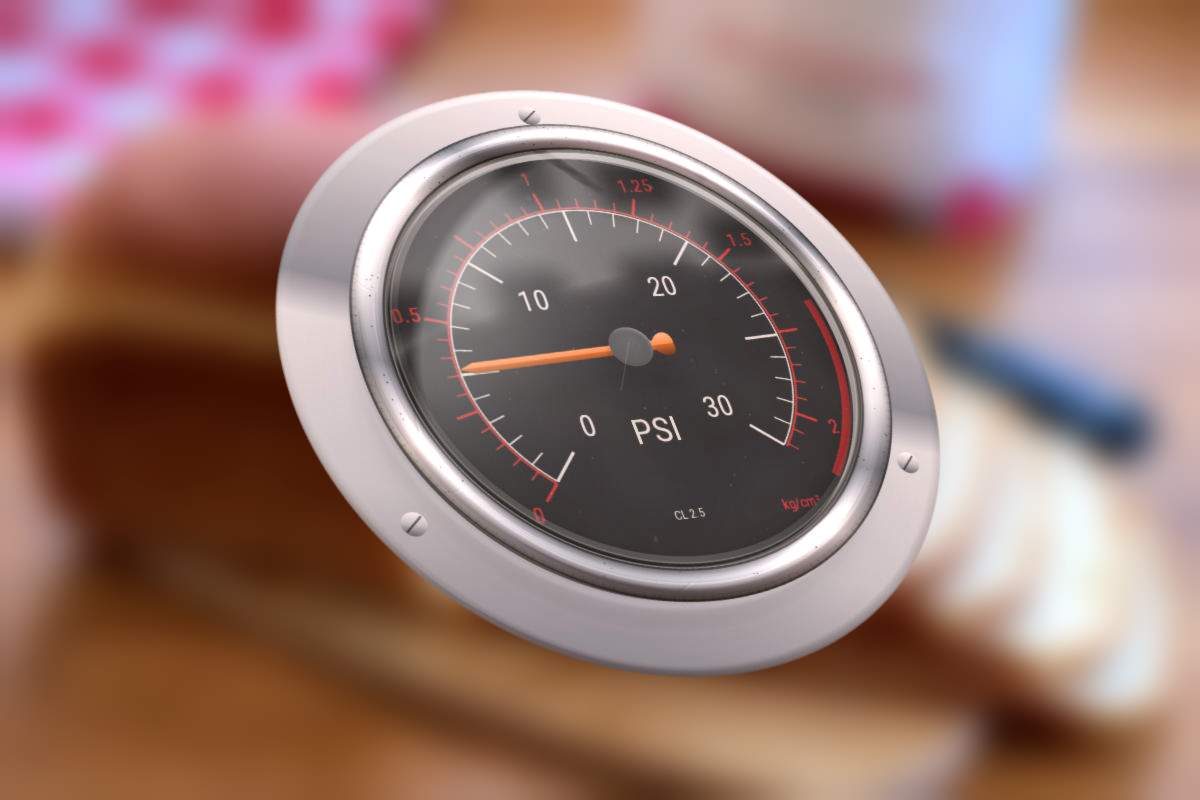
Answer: 5 psi
